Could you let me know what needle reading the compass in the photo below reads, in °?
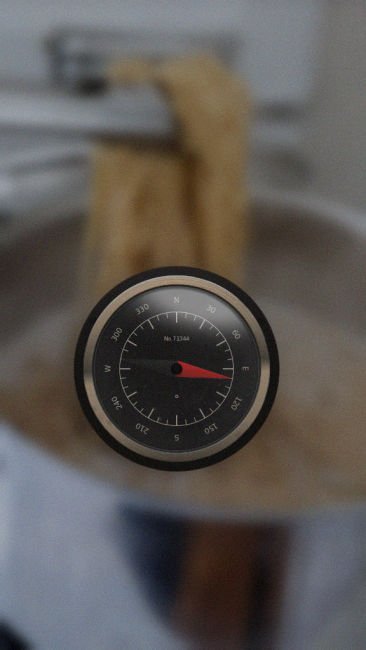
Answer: 100 °
